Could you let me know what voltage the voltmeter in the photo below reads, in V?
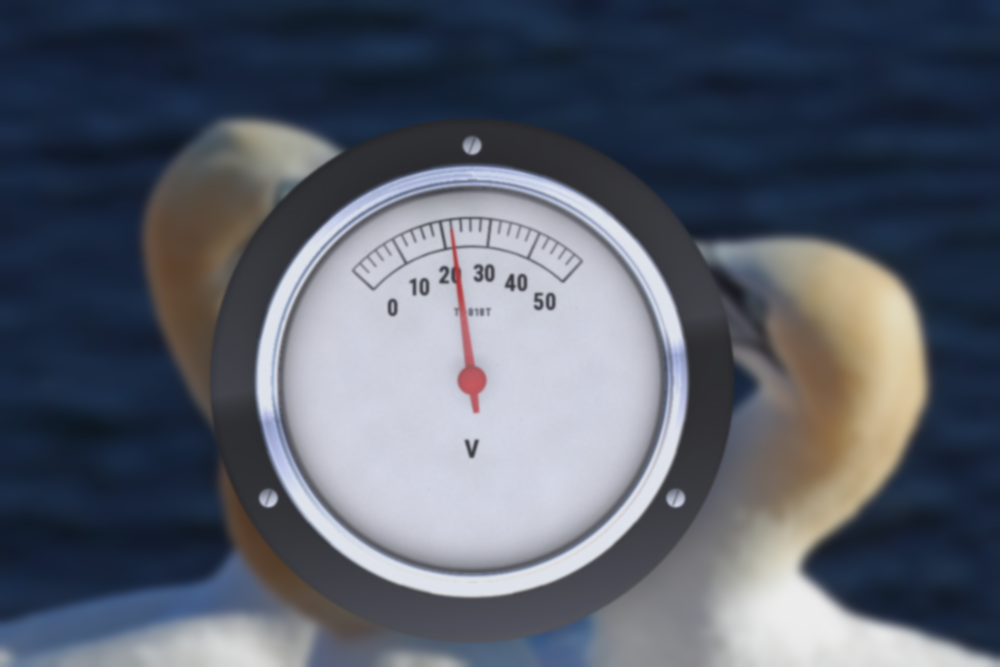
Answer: 22 V
